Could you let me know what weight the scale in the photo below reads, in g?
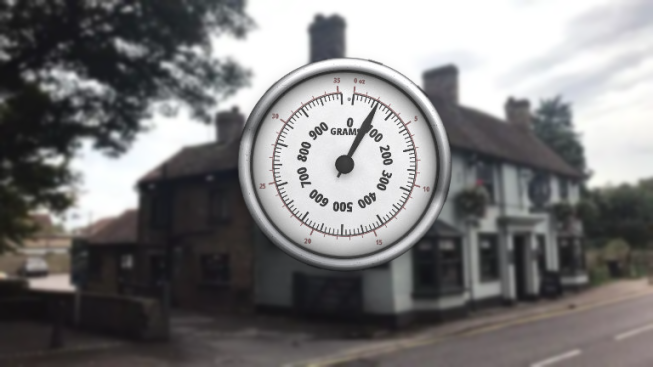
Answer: 60 g
